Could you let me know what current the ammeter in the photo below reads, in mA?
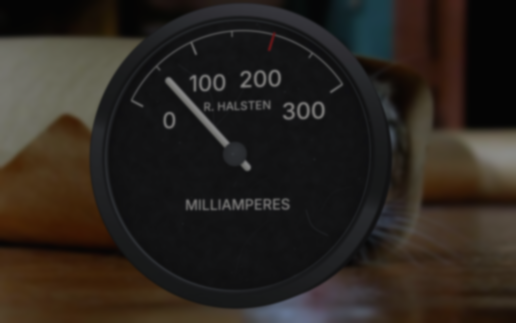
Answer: 50 mA
